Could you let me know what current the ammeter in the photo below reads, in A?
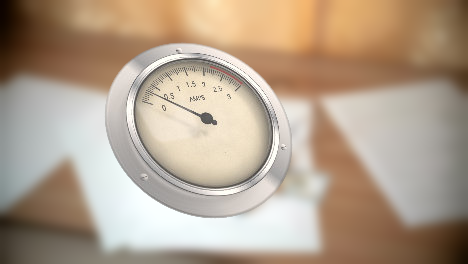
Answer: 0.25 A
